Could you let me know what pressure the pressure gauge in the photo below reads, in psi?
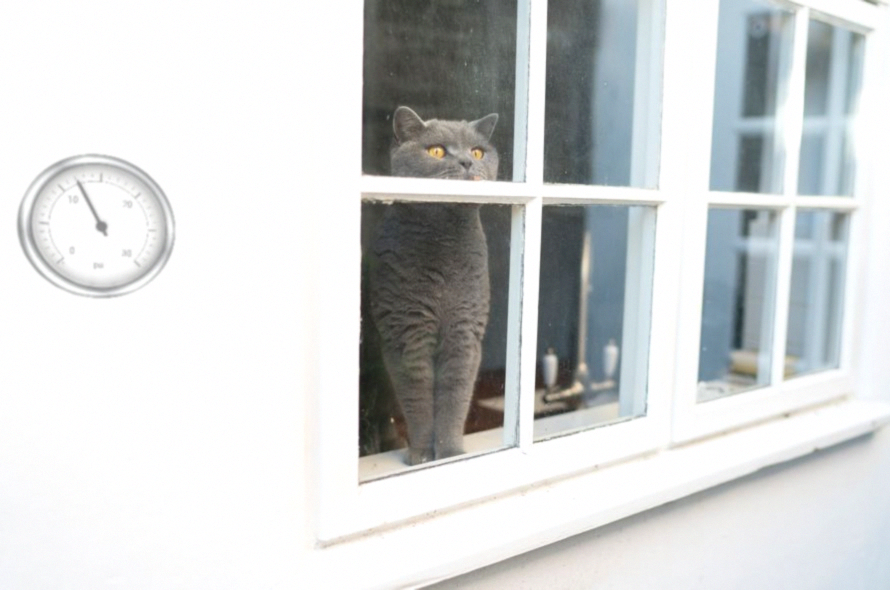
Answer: 12 psi
